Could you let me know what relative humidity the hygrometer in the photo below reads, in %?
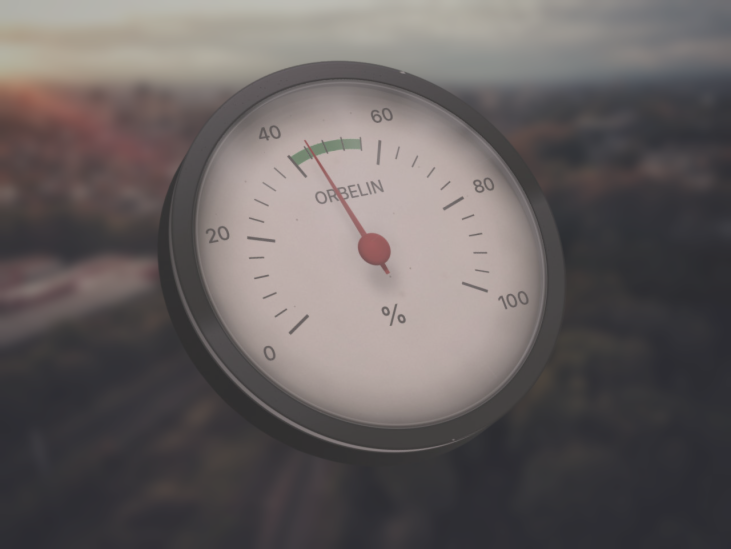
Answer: 44 %
